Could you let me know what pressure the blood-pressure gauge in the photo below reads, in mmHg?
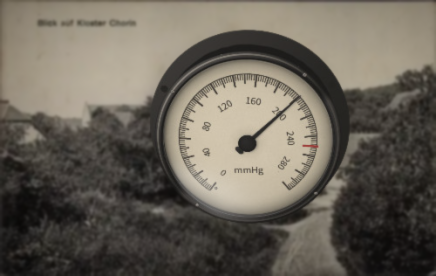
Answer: 200 mmHg
